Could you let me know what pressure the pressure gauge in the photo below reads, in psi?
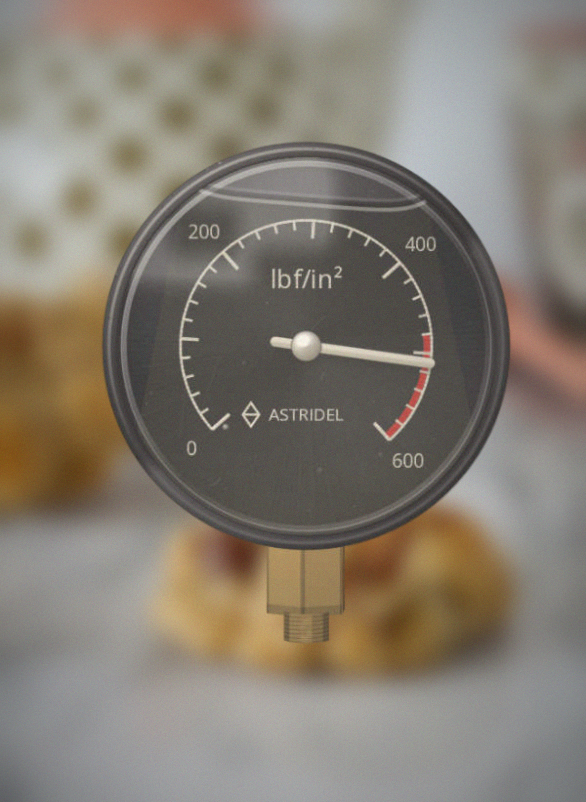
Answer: 510 psi
